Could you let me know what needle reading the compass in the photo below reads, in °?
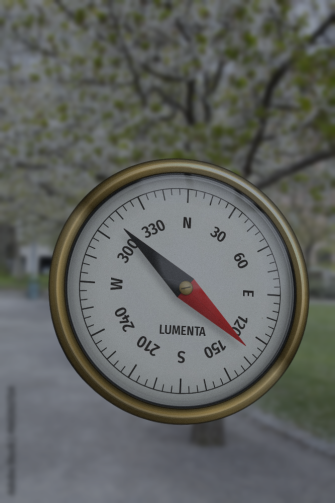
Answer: 130 °
